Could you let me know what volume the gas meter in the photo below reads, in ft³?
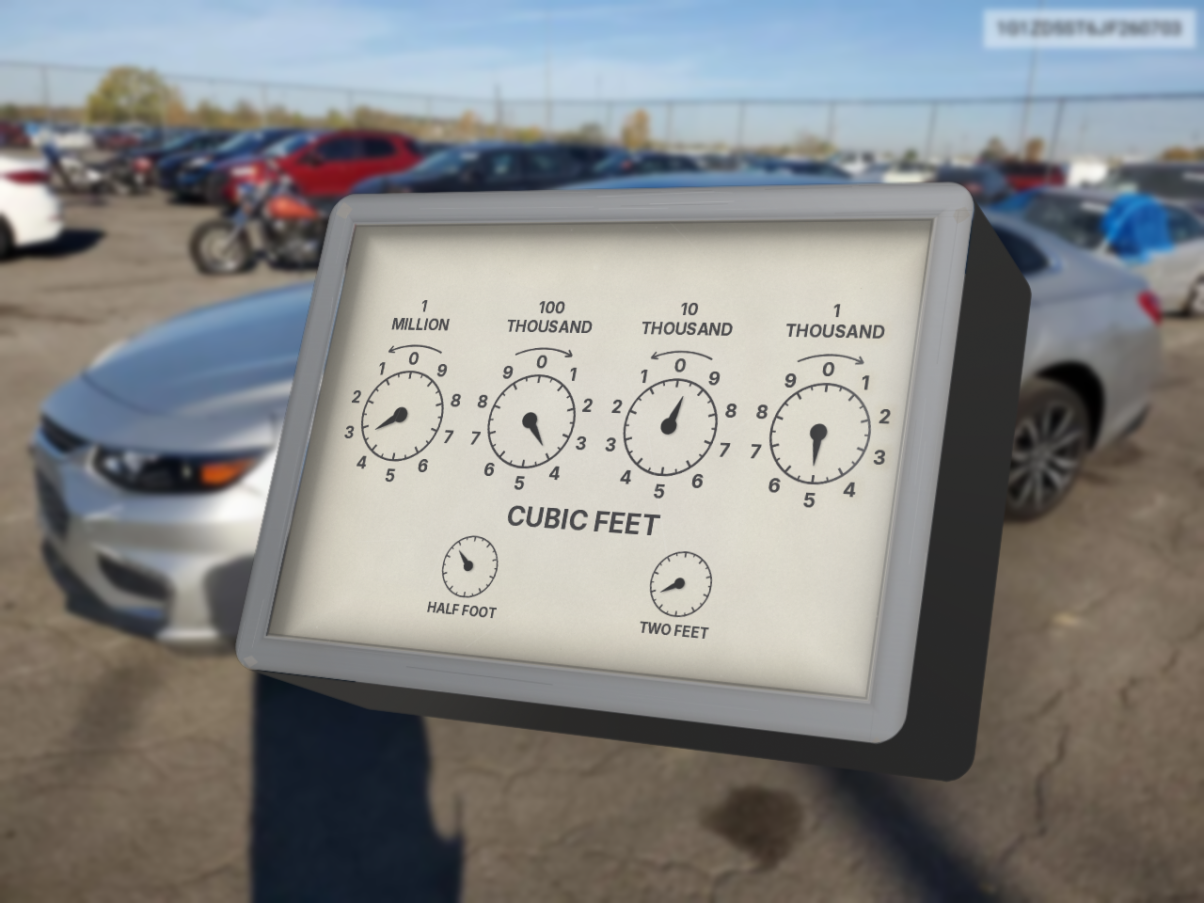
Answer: 339500 ft³
